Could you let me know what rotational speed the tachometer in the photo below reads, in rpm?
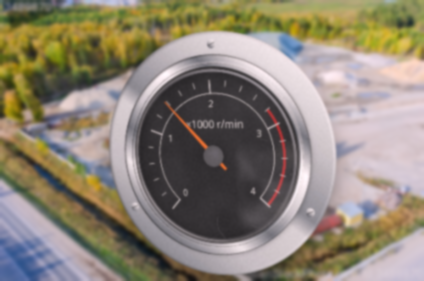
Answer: 1400 rpm
